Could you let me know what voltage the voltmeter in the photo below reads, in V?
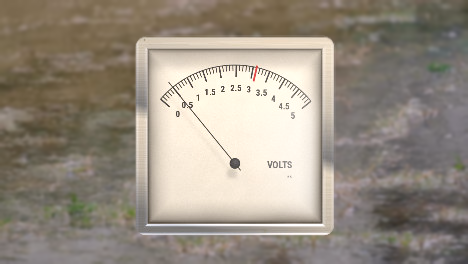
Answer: 0.5 V
